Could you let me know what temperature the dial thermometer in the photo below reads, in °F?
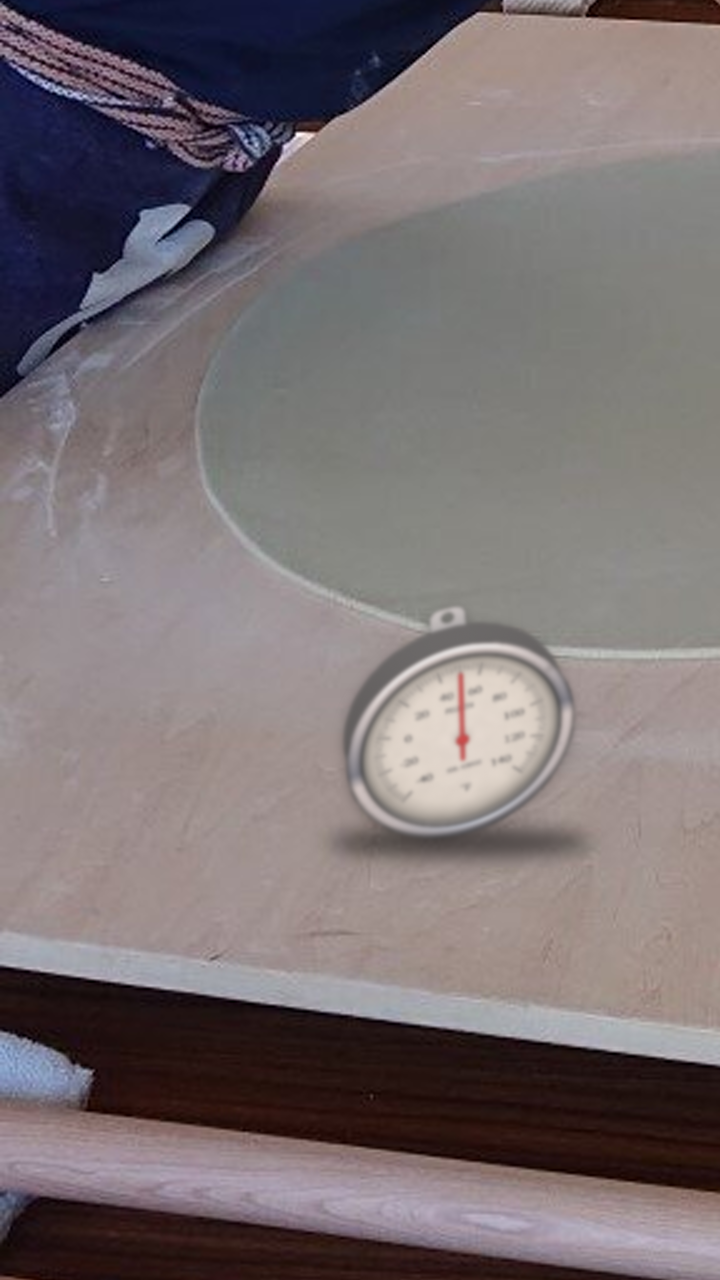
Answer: 50 °F
